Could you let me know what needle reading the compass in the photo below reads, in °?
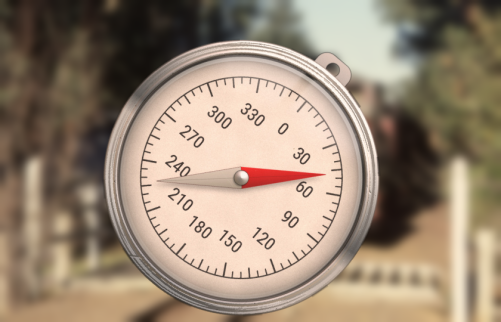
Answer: 47.5 °
